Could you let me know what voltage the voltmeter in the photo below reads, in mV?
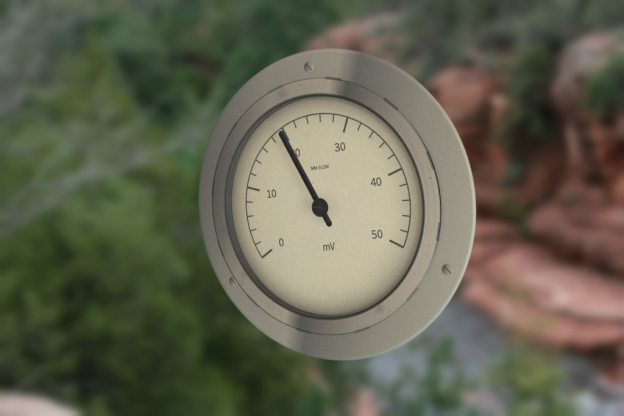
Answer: 20 mV
